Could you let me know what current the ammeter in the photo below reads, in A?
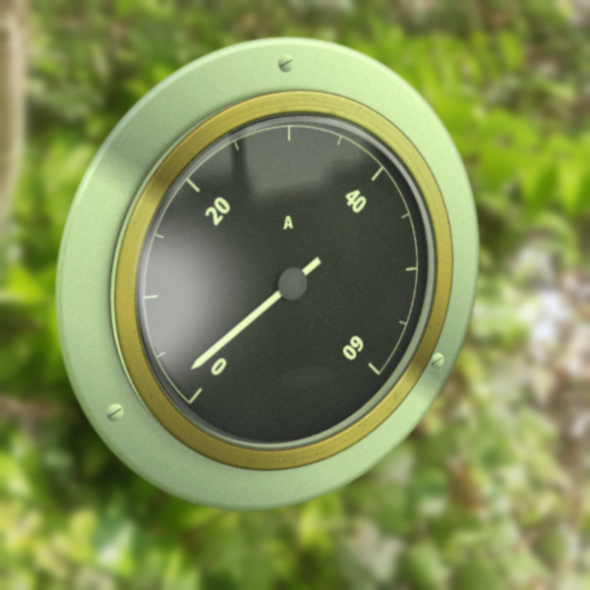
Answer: 2.5 A
